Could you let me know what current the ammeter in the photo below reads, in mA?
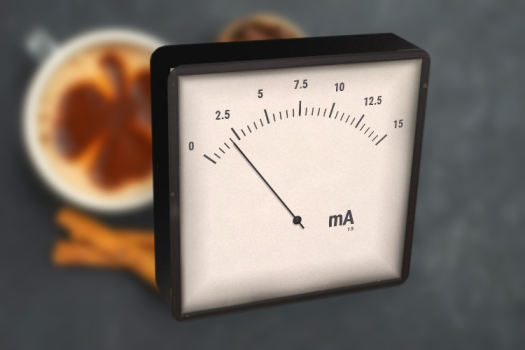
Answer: 2 mA
